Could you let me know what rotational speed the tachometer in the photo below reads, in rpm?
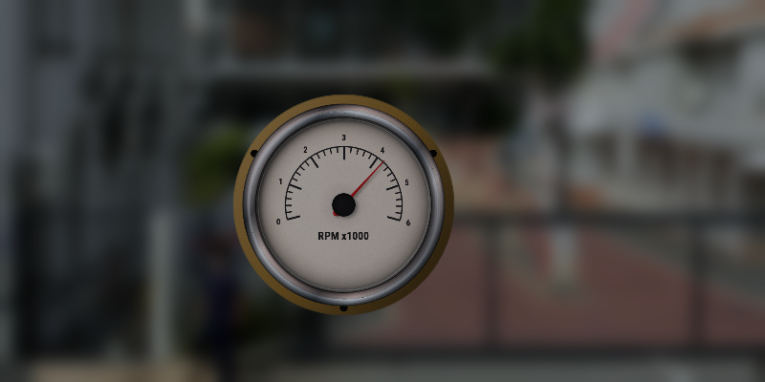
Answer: 4200 rpm
